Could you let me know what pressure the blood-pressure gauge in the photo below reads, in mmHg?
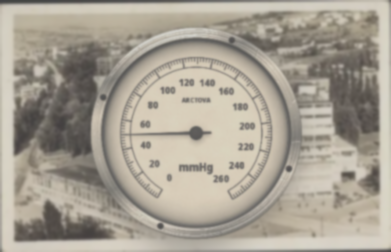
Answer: 50 mmHg
